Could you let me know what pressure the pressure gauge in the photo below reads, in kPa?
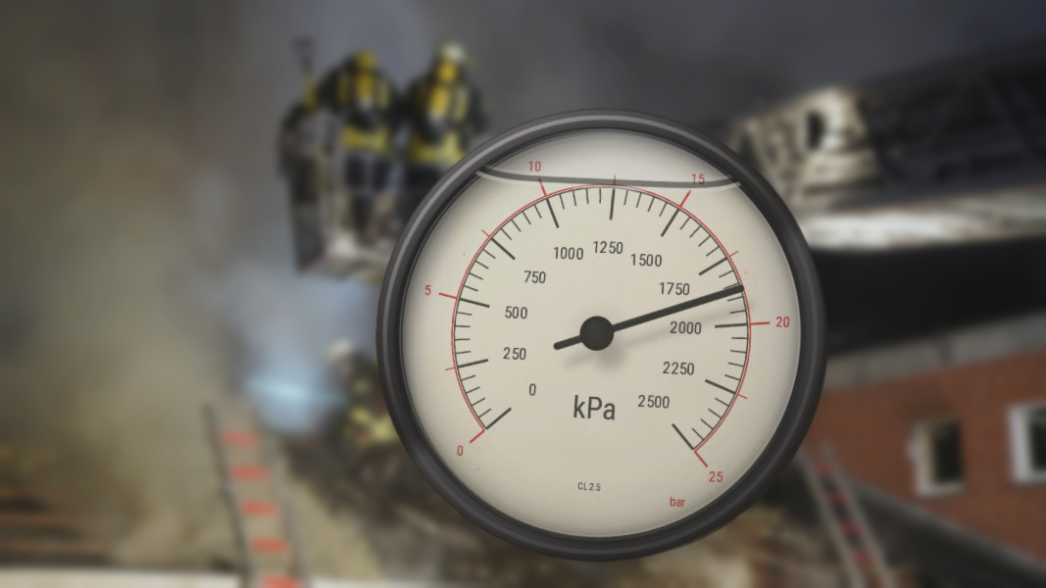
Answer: 1875 kPa
